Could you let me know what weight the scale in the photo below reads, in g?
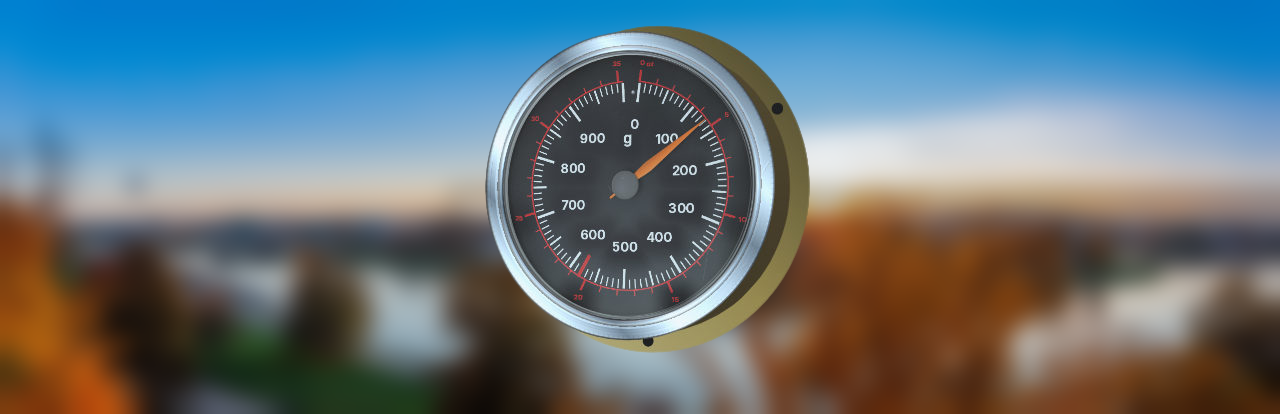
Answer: 130 g
